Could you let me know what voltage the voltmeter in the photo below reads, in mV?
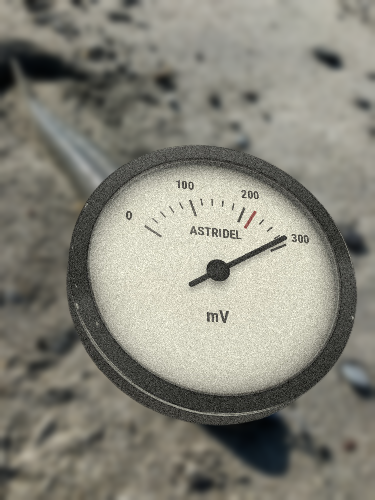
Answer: 290 mV
